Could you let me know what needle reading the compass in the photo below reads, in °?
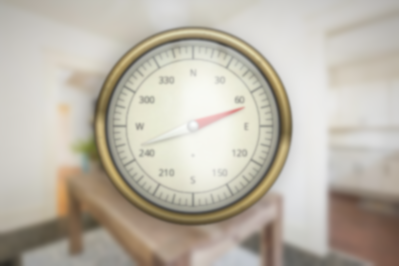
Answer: 70 °
